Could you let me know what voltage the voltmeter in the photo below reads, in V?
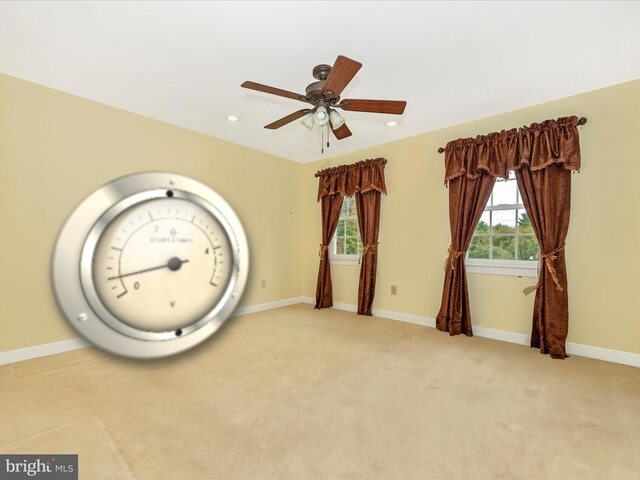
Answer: 0.4 V
